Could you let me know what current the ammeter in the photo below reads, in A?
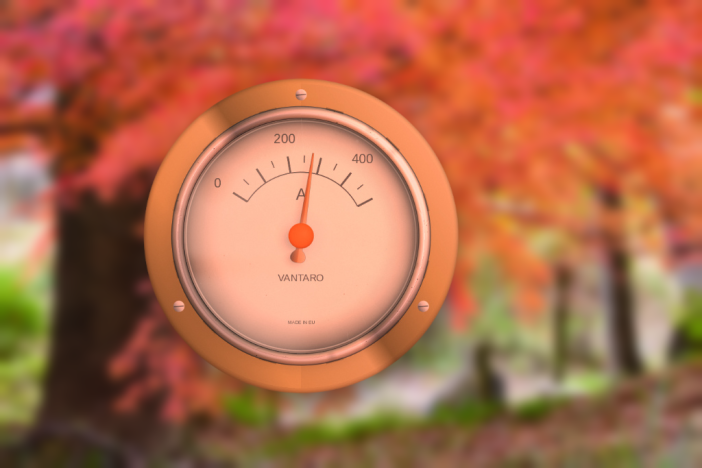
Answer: 275 A
